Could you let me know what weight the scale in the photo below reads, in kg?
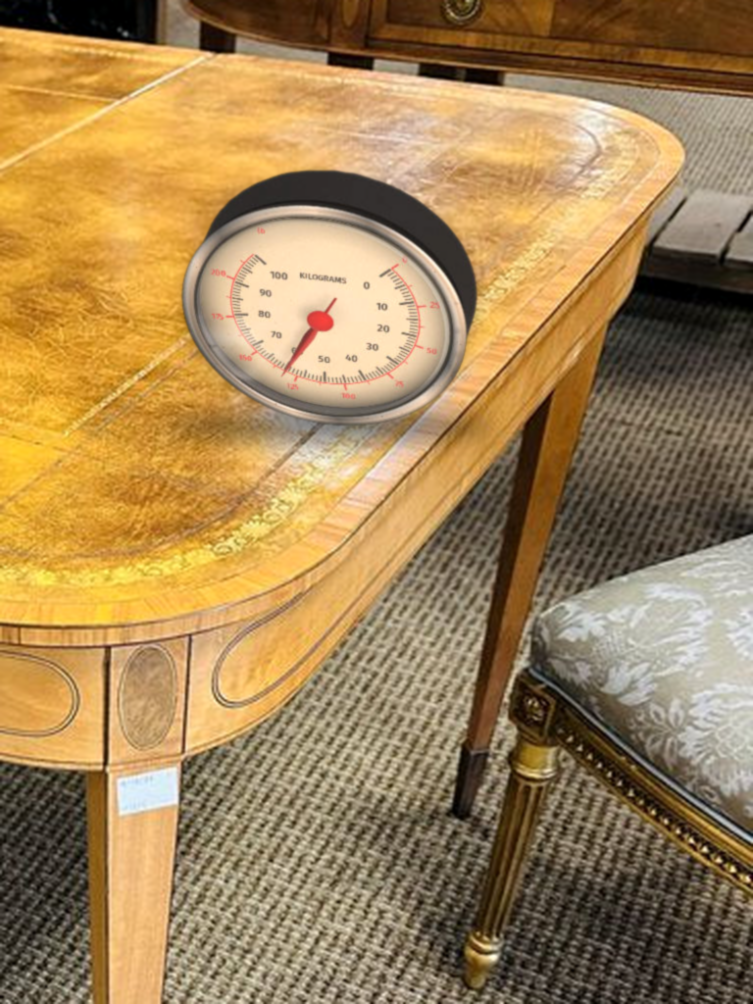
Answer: 60 kg
